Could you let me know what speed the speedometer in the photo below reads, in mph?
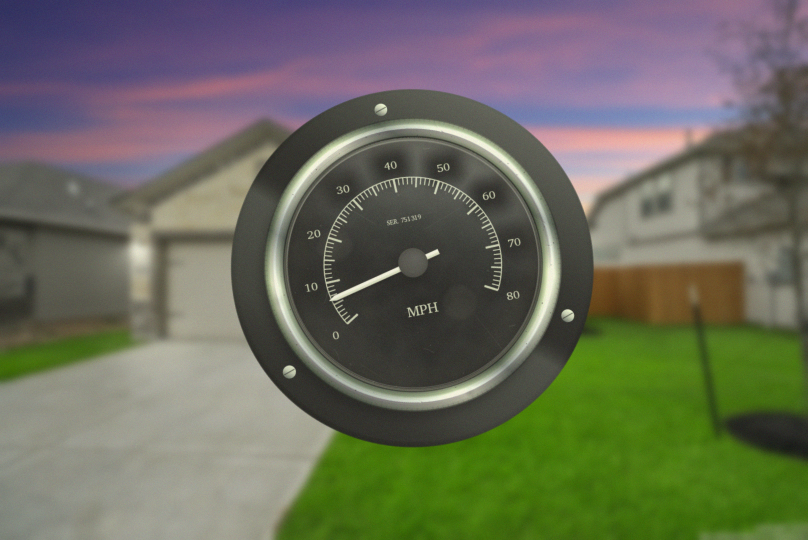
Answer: 6 mph
